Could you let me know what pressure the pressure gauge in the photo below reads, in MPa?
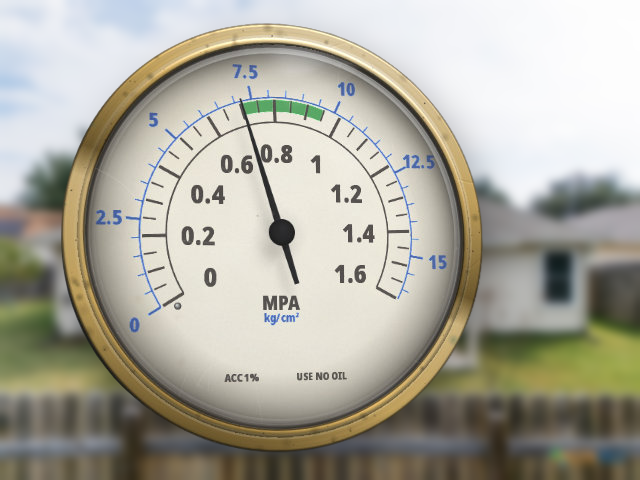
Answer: 0.7 MPa
